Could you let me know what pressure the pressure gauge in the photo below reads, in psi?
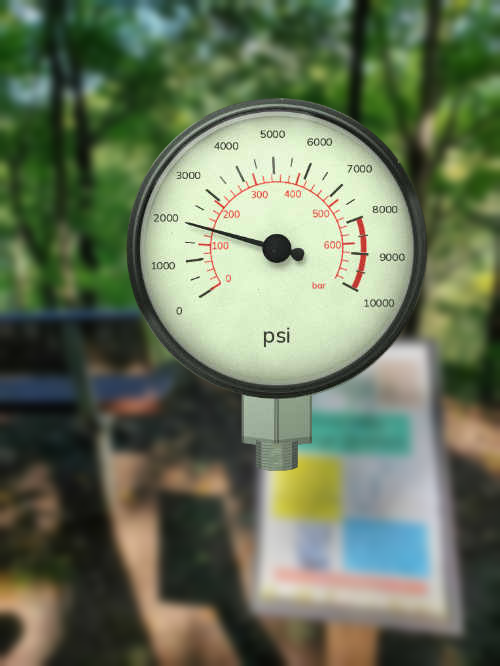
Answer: 2000 psi
